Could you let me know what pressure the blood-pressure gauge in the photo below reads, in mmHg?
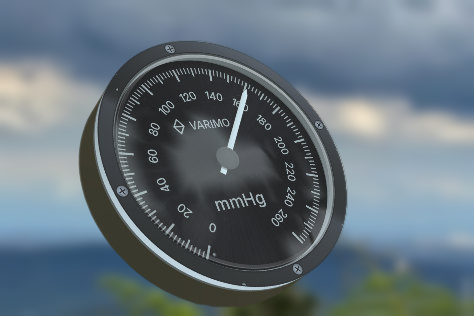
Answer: 160 mmHg
